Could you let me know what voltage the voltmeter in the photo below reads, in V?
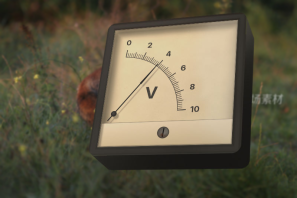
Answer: 4 V
